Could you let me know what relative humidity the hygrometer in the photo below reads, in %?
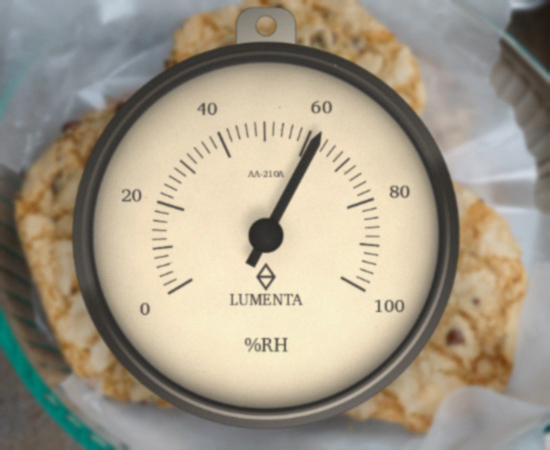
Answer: 62 %
